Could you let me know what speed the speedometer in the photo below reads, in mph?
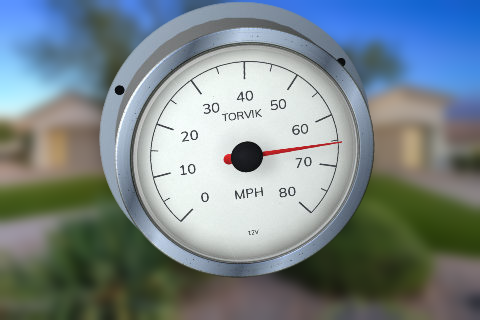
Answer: 65 mph
